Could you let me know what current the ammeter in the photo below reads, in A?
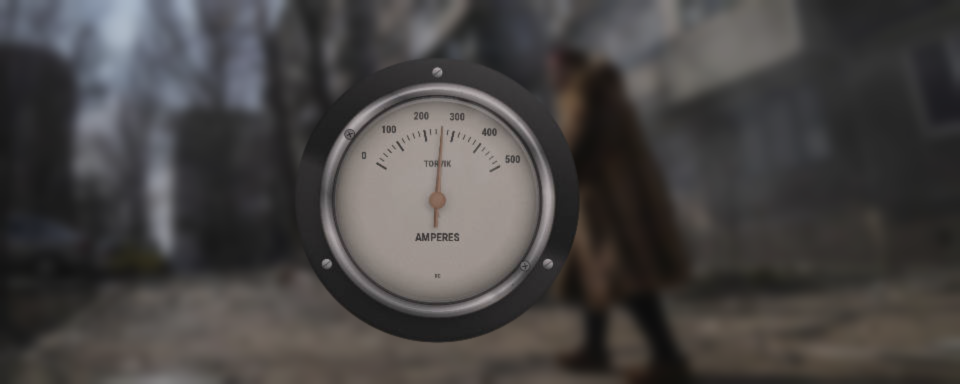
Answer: 260 A
